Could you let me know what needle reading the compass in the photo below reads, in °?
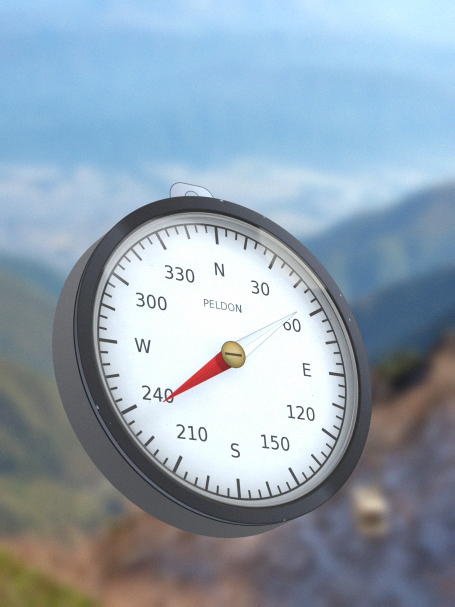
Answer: 235 °
